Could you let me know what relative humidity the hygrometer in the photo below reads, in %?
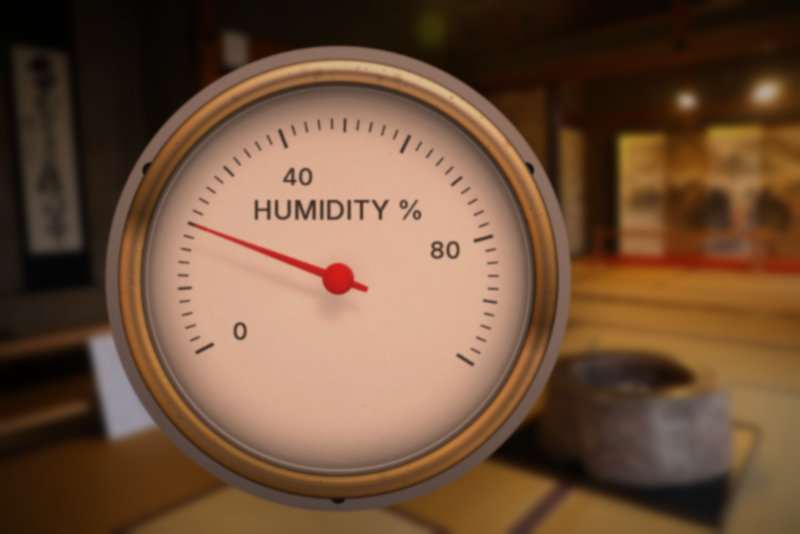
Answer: 20 %
